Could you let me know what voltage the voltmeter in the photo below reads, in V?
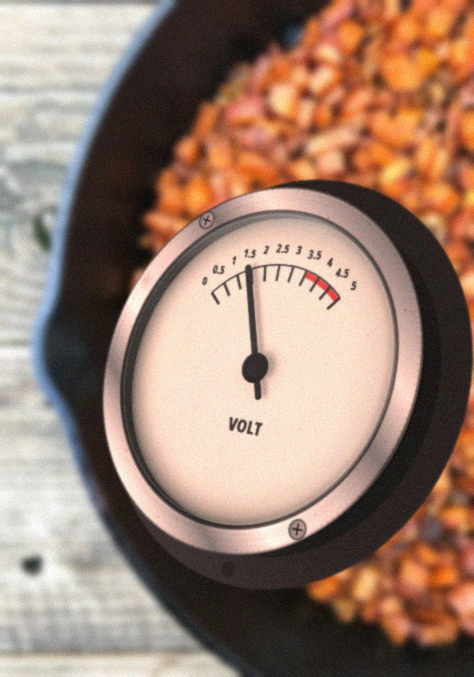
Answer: 1.5 V
